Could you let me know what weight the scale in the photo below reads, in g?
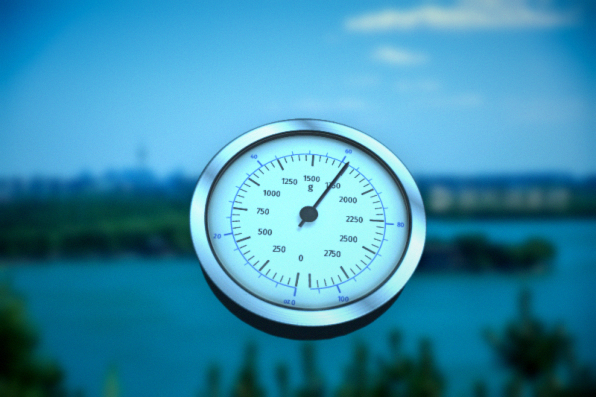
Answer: 1750 g
